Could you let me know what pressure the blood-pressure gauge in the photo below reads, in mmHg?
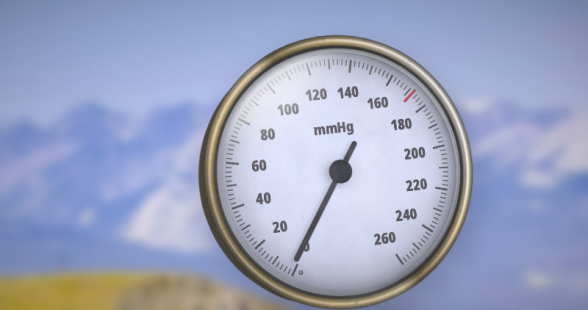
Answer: 2 mmHg
